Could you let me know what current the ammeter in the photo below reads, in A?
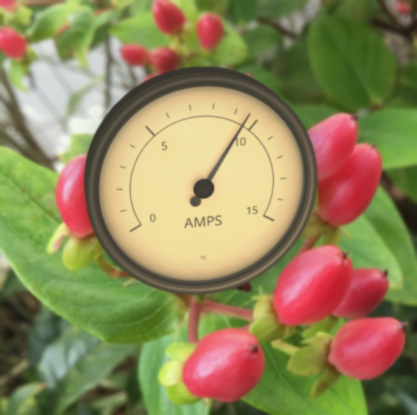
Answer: 9.5 A
